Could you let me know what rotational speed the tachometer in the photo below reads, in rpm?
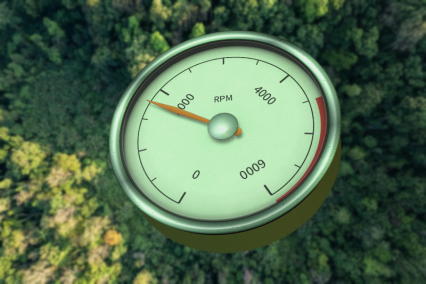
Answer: 1750 rpm
